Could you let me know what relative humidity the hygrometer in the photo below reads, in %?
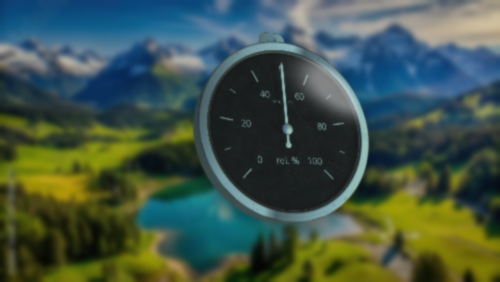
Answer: 50 %
